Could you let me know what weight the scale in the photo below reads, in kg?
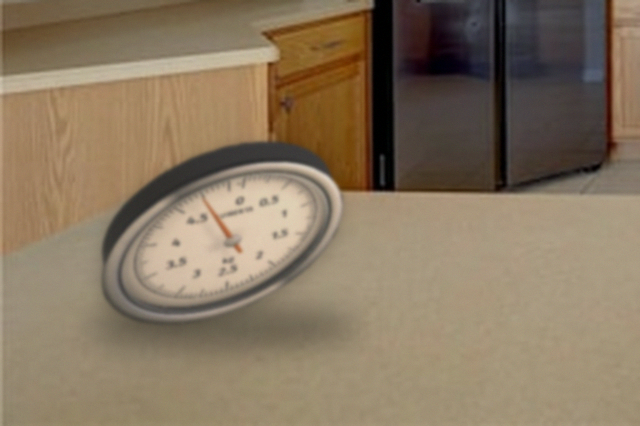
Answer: 4.75 kg
